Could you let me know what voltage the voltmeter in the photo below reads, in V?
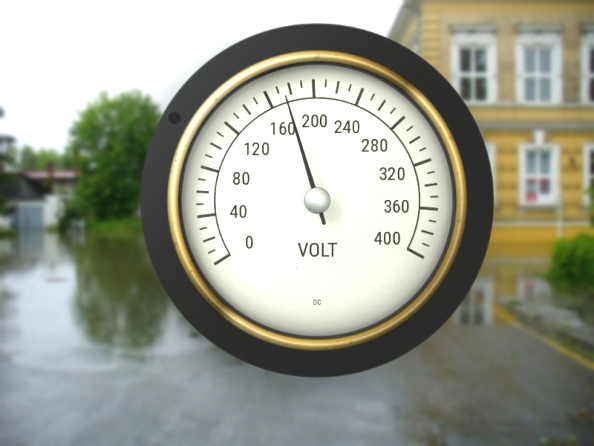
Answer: 175 V
